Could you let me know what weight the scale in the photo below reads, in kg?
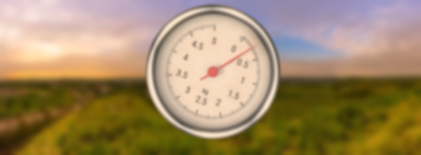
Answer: 0.25 kg
